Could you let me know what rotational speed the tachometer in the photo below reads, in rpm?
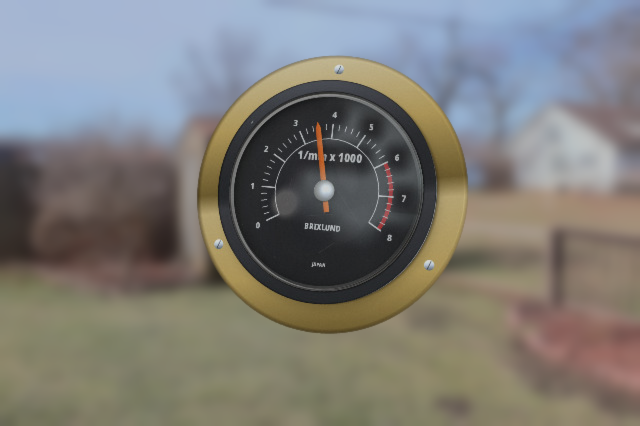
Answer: 3600 rpm
